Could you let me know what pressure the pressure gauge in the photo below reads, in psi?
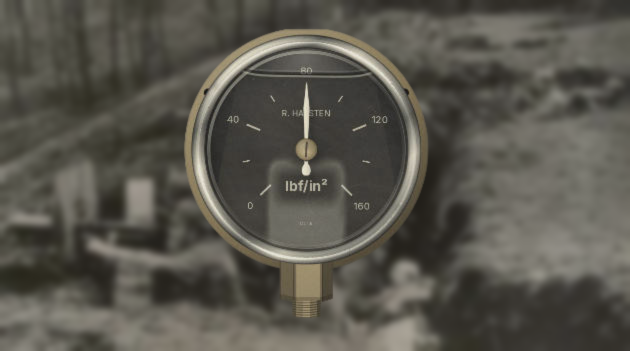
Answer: 80 psi
